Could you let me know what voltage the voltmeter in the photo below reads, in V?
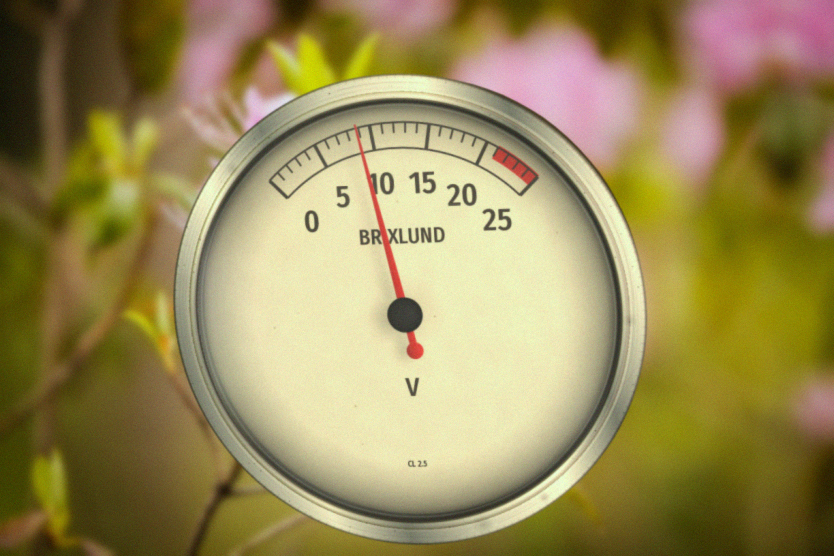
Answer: 9 V
